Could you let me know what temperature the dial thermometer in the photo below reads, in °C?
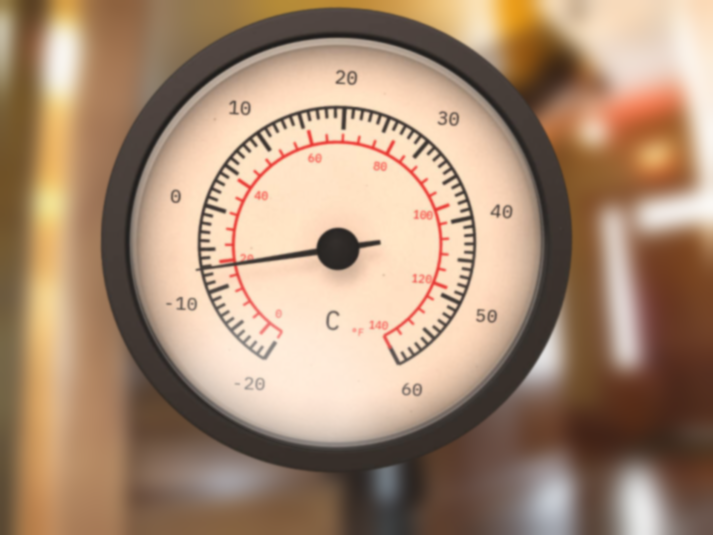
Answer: -7 °C
